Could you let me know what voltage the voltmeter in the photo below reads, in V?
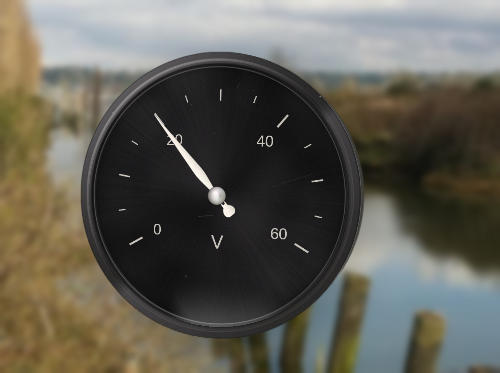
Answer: 20 V
